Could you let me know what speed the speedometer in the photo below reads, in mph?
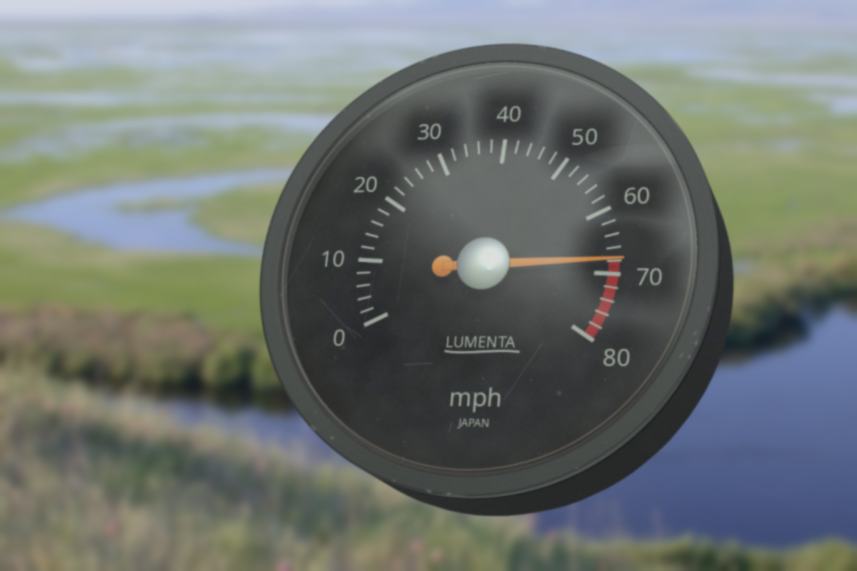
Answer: 68 mph
